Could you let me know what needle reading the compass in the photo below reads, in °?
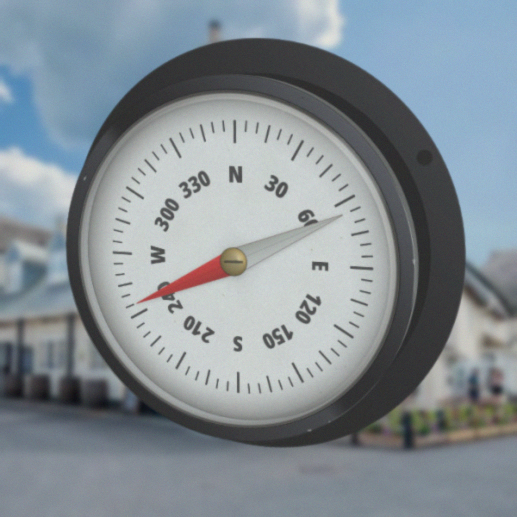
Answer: 245 °
